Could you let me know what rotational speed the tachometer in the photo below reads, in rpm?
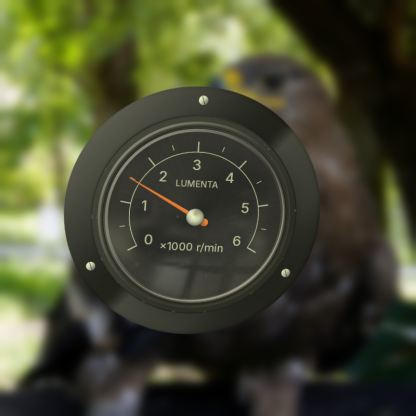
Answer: 1500 rpm
